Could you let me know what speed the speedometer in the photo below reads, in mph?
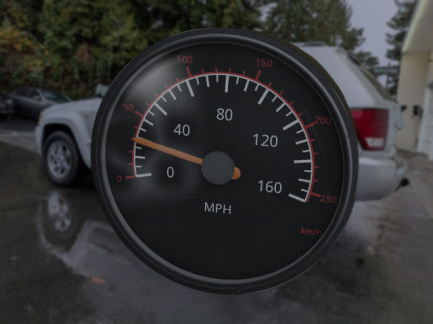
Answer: 20 mph
